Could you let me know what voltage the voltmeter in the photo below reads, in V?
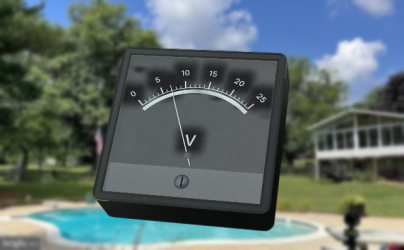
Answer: 7 V
